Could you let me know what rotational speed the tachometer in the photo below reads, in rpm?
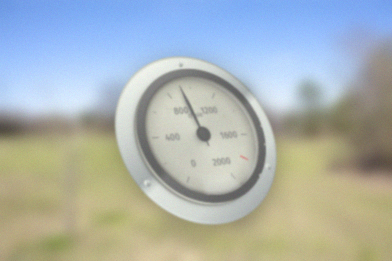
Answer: 900 rpm
